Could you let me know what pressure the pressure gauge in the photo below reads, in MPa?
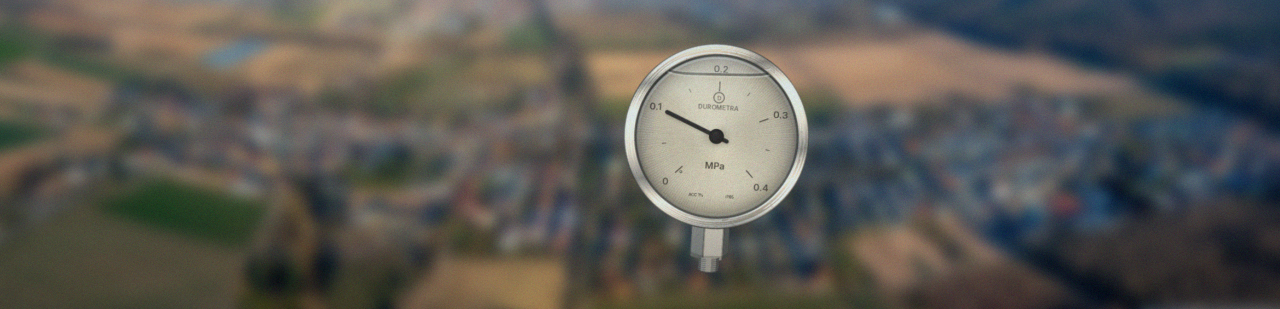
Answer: 0.1 MPa
